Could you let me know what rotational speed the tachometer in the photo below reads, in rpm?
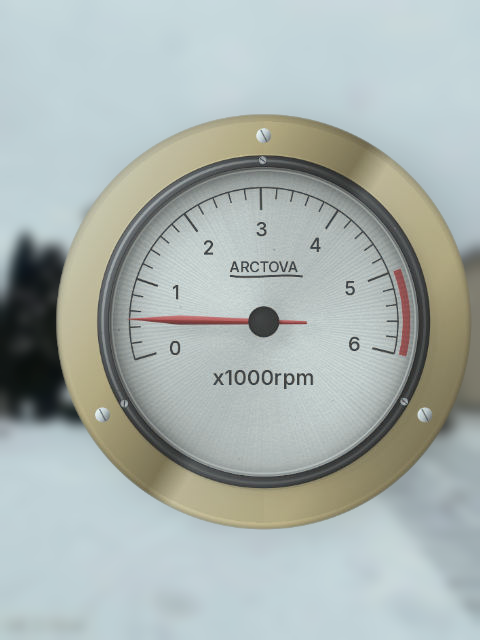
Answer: 500 rpm
